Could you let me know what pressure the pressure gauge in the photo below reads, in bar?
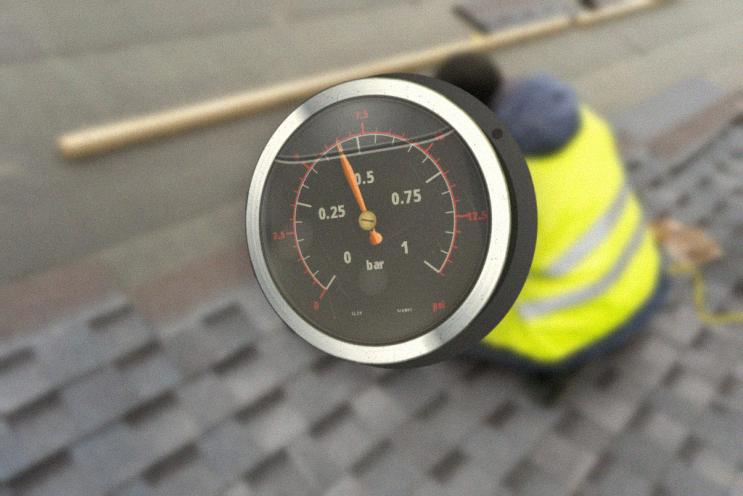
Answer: 0.45 bar
